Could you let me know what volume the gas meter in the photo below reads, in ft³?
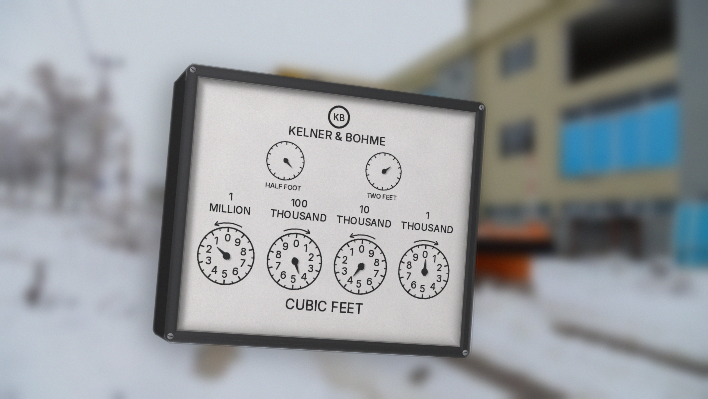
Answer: 144000 ft³
